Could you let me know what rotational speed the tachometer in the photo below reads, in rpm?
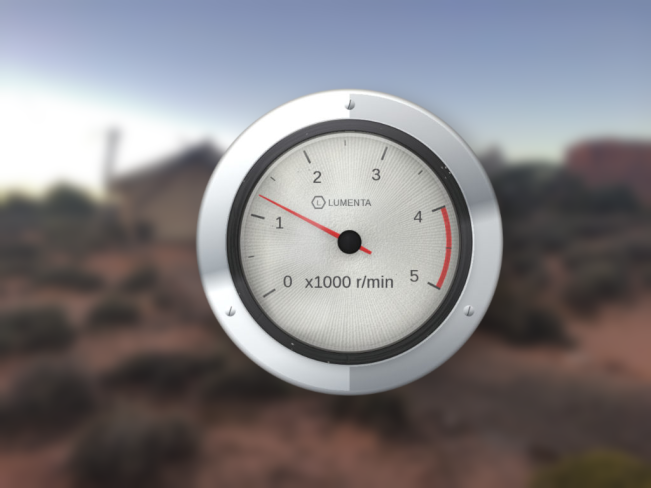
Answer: 1250 rpm
